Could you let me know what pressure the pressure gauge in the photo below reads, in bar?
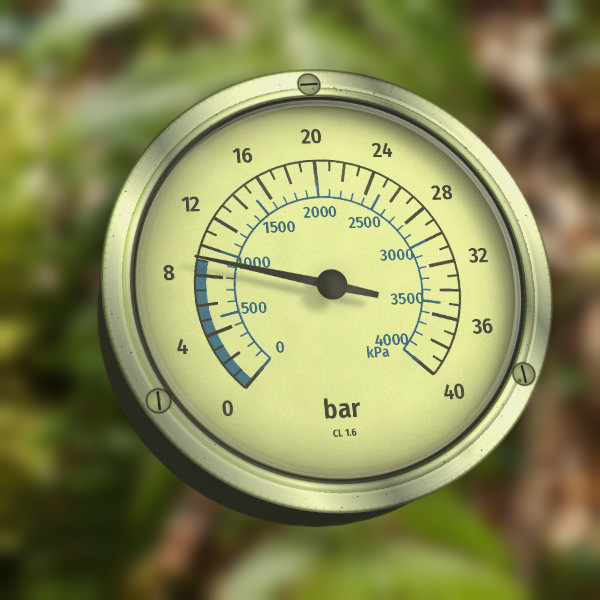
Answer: 9 bar
